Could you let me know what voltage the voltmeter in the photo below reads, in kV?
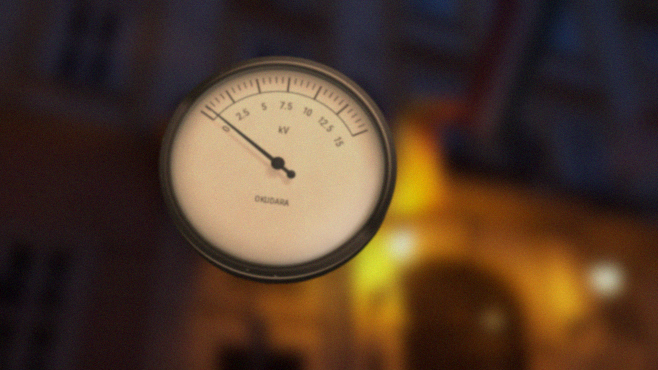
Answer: 0.5 kV
